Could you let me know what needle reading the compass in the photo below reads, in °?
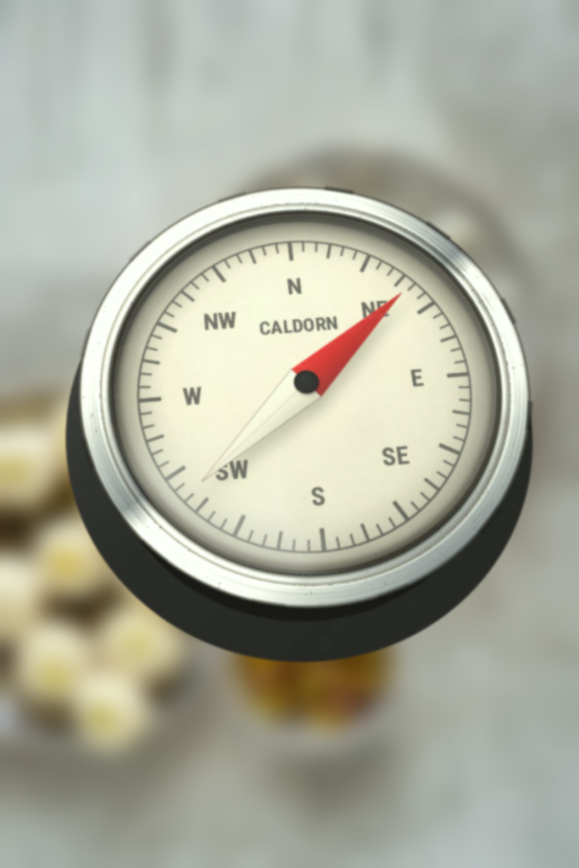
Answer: 50 °
